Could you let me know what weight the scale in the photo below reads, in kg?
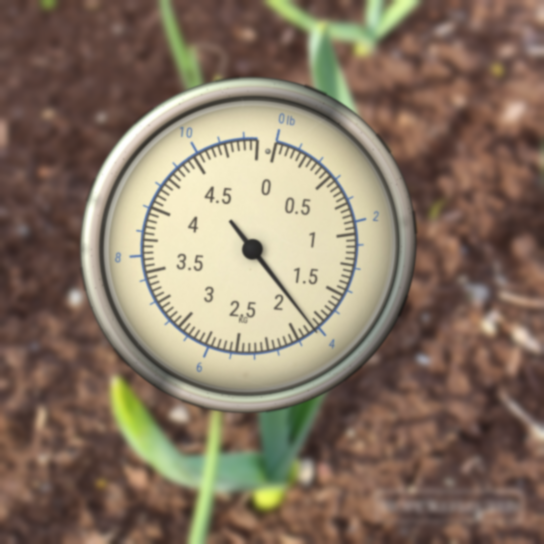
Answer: 1.85 kg
